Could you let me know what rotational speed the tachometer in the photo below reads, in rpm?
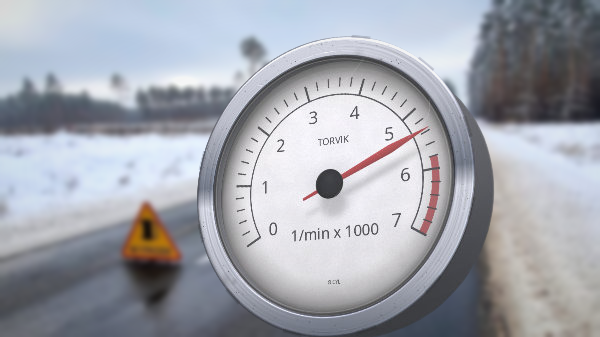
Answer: 5400 rpm
